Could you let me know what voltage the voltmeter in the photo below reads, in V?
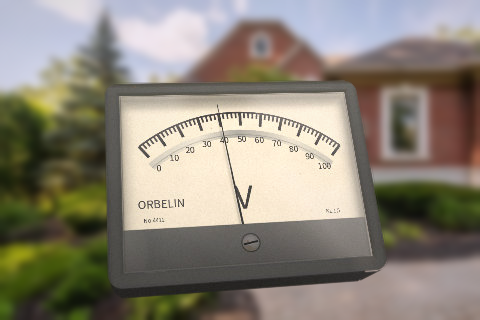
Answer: 40 V
